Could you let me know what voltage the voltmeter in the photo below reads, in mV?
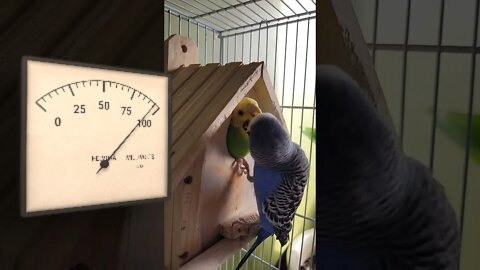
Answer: 95 mV
